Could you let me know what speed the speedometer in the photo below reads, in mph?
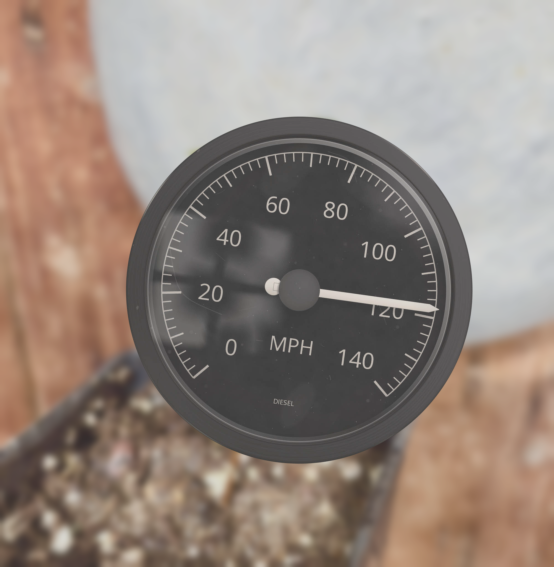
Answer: 118 mph
